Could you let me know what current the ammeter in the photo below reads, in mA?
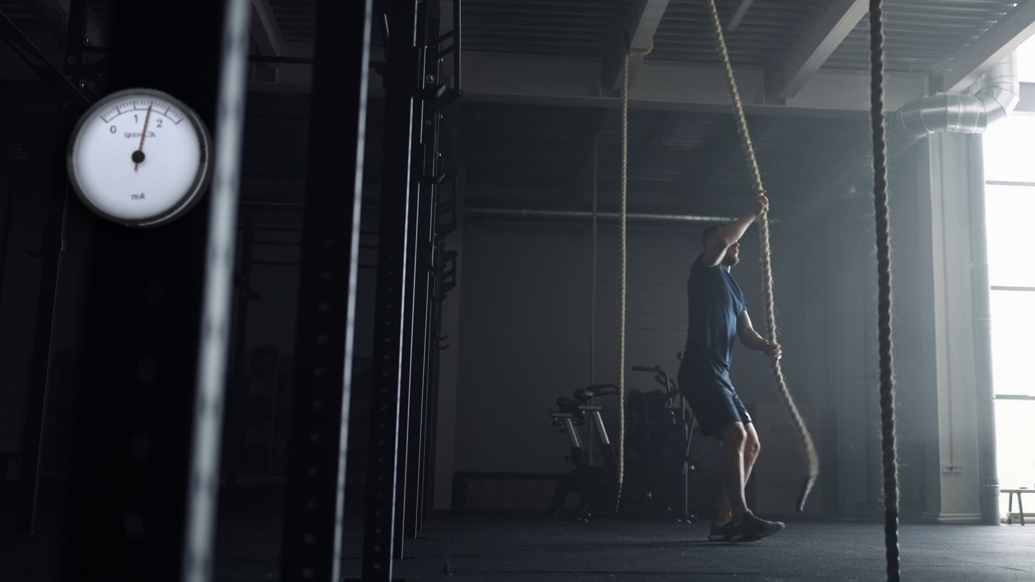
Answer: 1.5 mA
